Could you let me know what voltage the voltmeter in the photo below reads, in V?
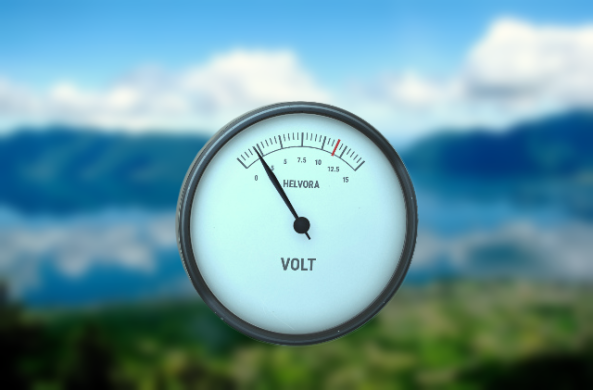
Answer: 2 V
